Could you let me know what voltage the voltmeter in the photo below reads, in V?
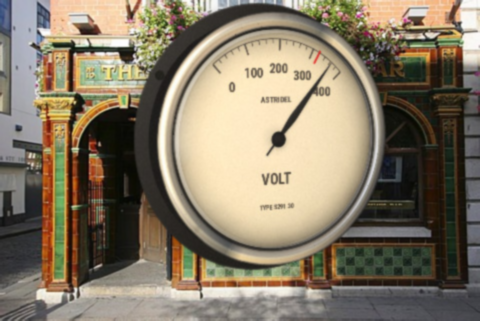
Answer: 360 V
